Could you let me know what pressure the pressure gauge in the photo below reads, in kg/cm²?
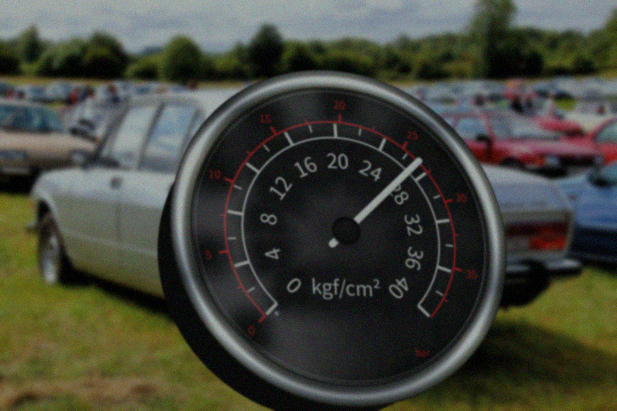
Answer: 27 kg/cm²
